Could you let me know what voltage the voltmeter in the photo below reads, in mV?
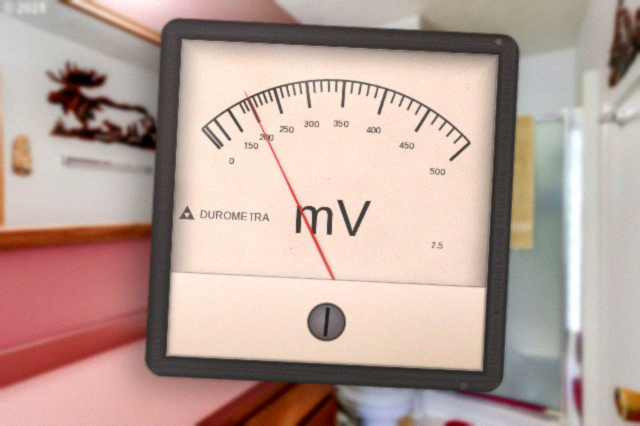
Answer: 200 mV
